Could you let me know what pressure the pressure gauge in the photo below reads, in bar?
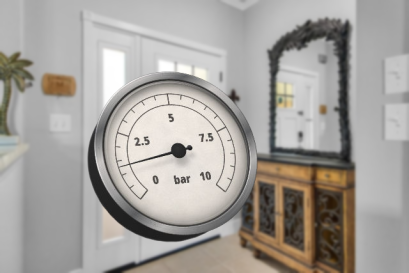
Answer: 1.25 bar
